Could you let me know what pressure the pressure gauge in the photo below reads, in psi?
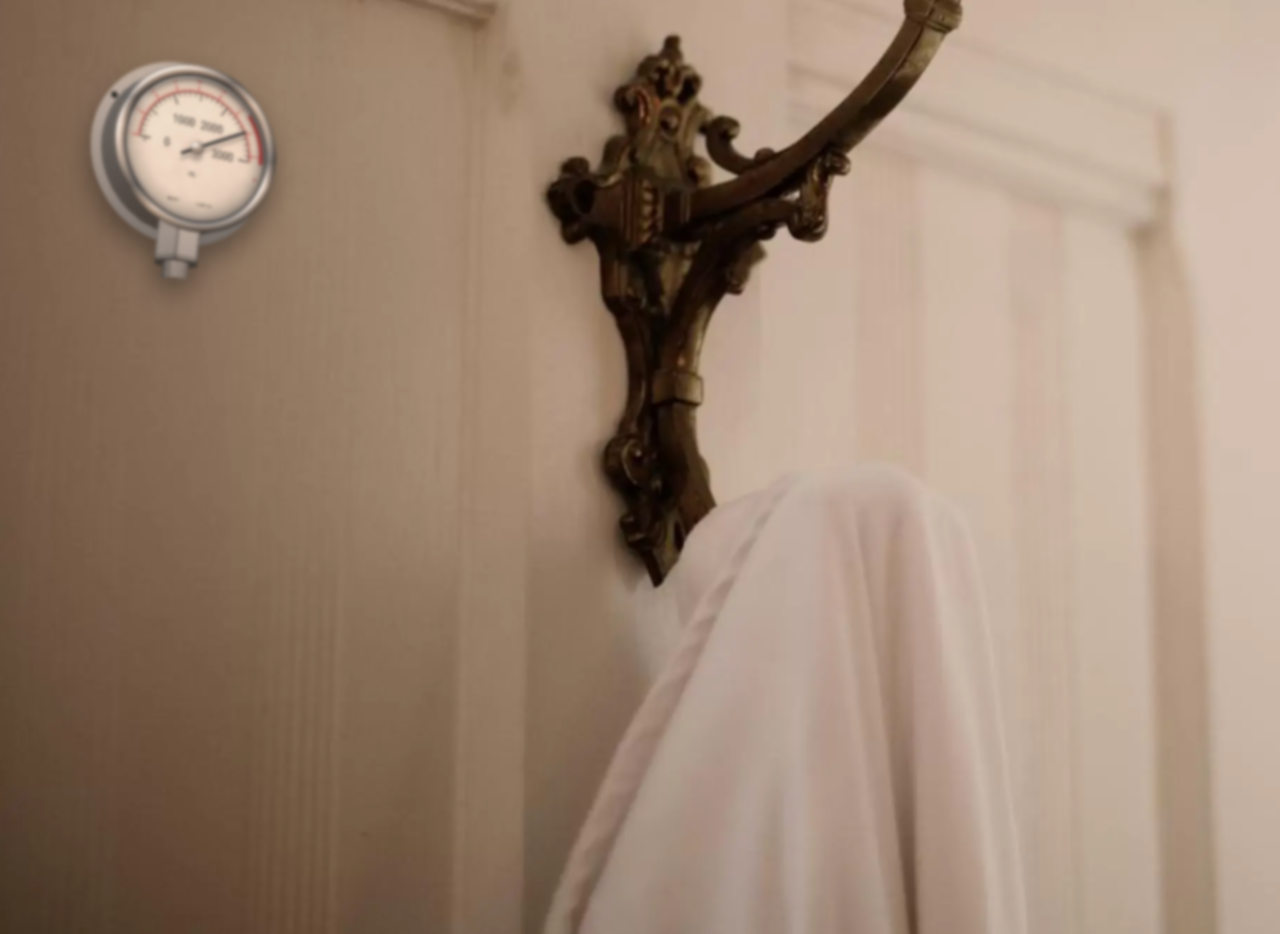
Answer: 2500 psi
